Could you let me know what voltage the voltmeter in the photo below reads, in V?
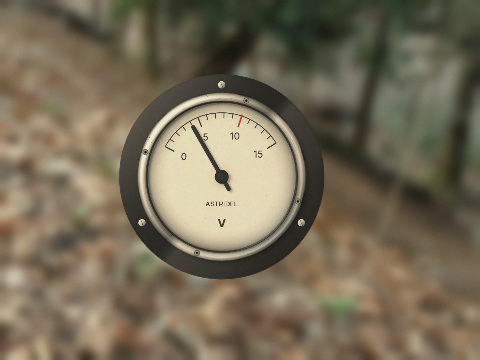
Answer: 4 V
